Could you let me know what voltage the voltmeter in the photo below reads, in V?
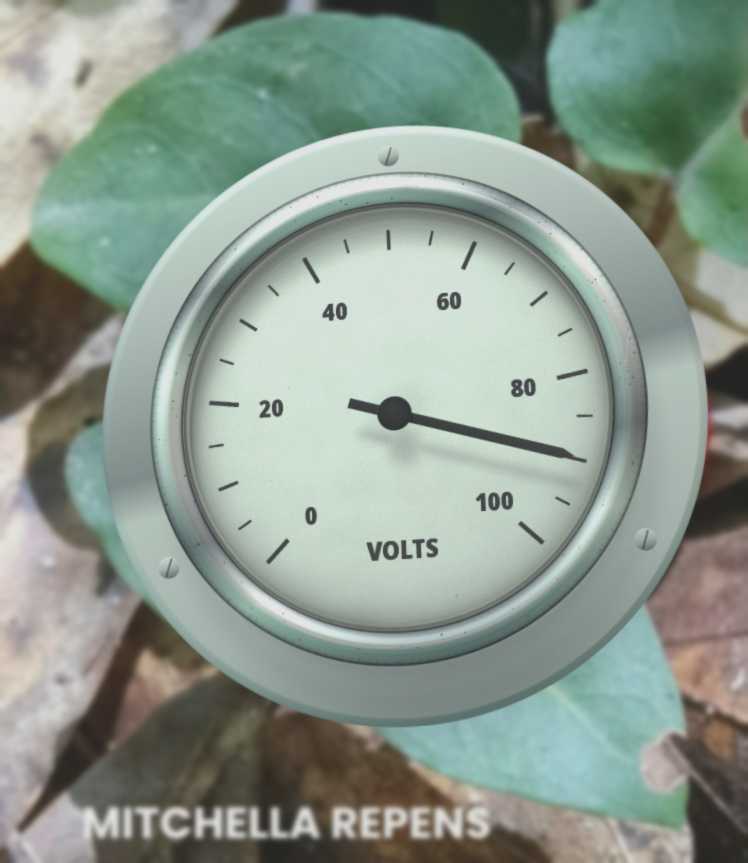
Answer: 90 V
